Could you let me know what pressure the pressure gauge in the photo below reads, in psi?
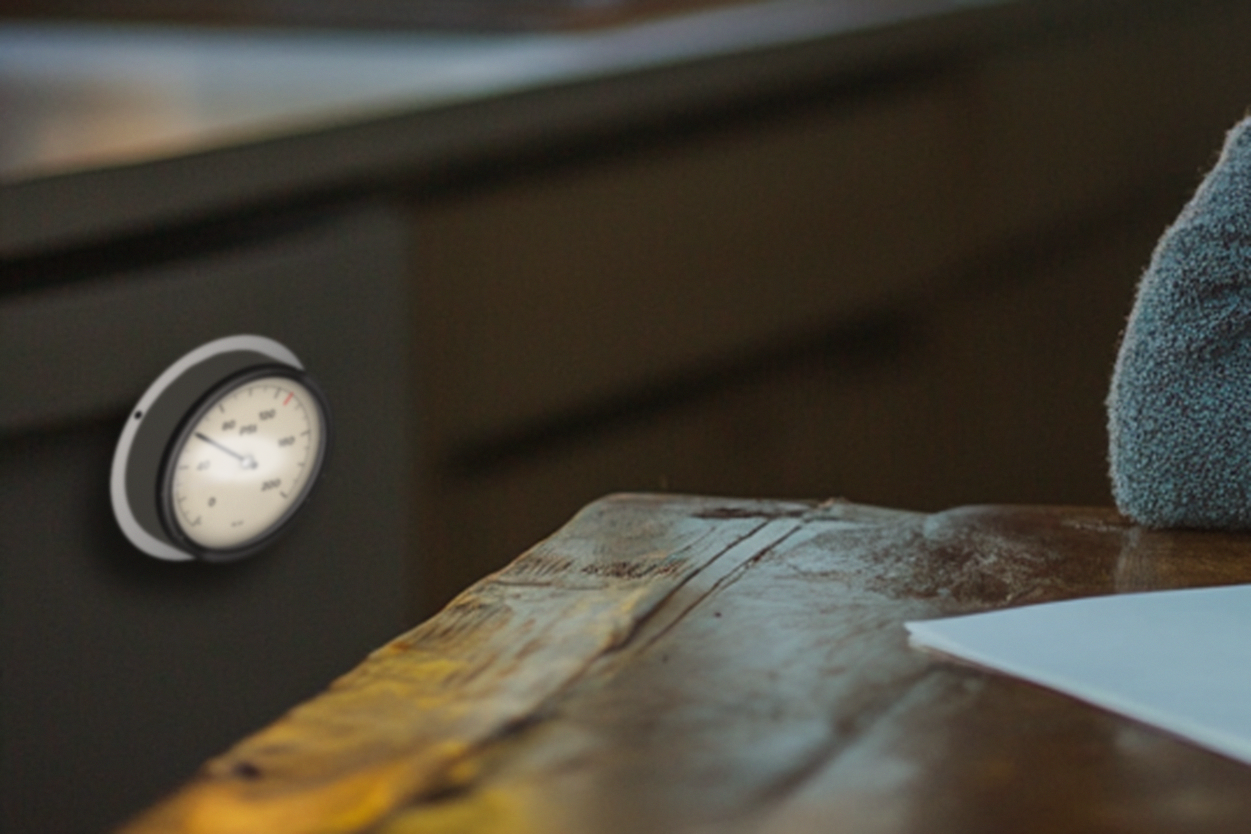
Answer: 60 psi
